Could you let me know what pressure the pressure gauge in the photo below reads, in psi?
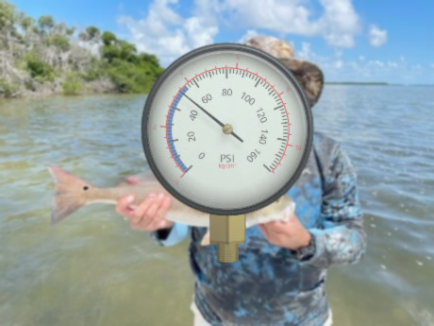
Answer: 50 psi
